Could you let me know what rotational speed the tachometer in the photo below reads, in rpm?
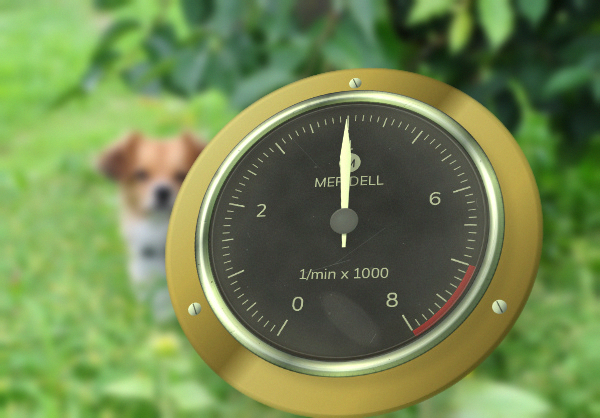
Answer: 4000 rpm
